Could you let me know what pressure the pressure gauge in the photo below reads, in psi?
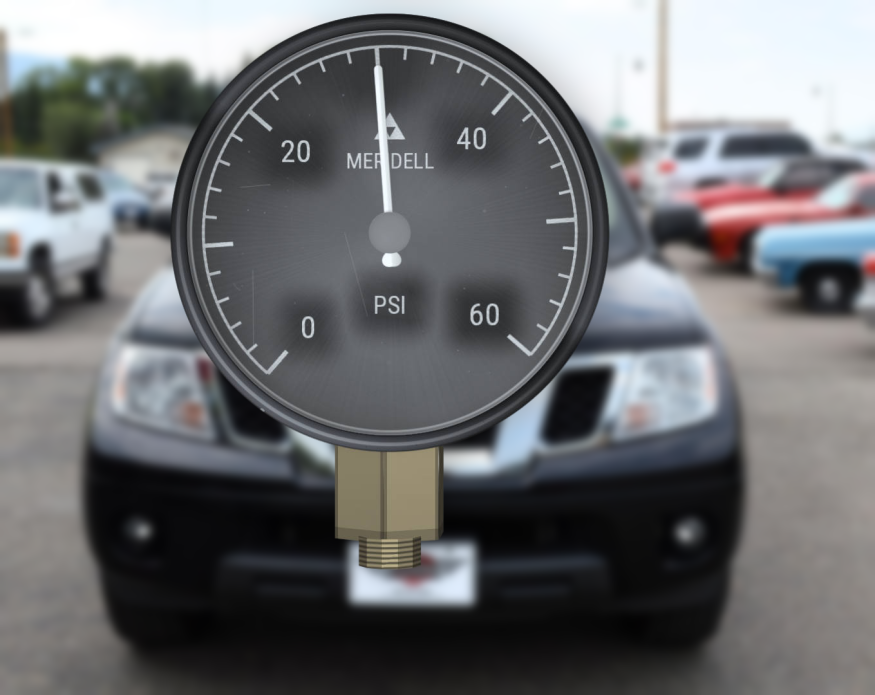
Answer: 30 psi
